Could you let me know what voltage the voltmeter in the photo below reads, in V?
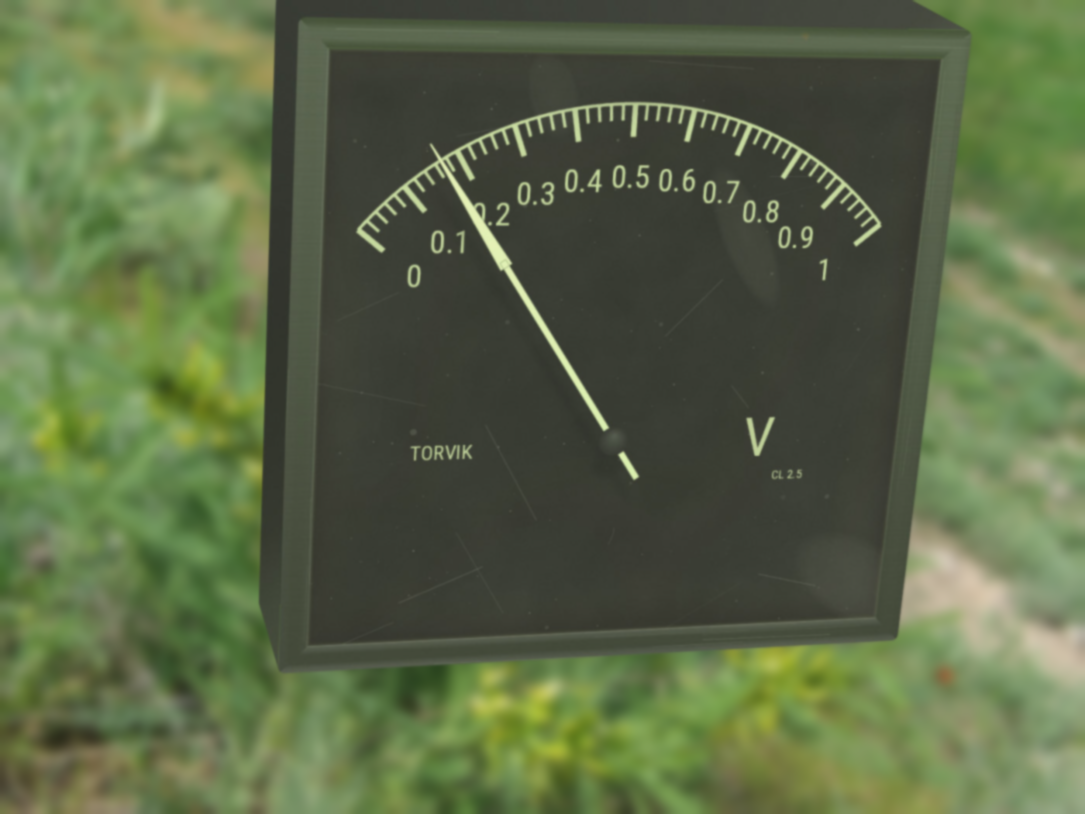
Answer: 0.17 V
